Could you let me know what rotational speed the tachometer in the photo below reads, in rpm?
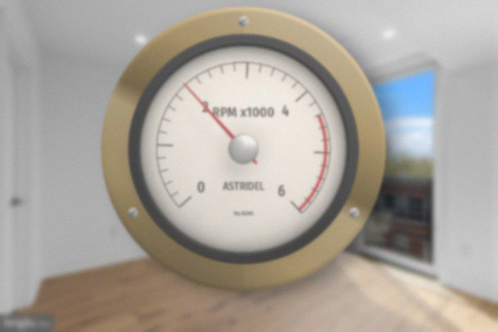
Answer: 2000 rpm
